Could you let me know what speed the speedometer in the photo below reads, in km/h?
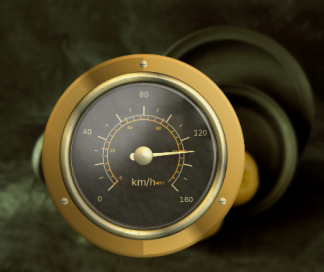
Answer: 130 km/h
